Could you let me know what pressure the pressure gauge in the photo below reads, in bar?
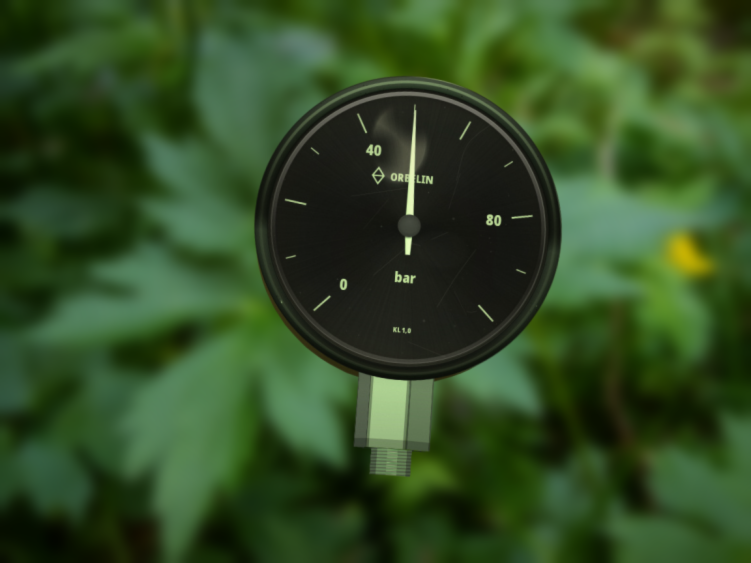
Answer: 50 bar
